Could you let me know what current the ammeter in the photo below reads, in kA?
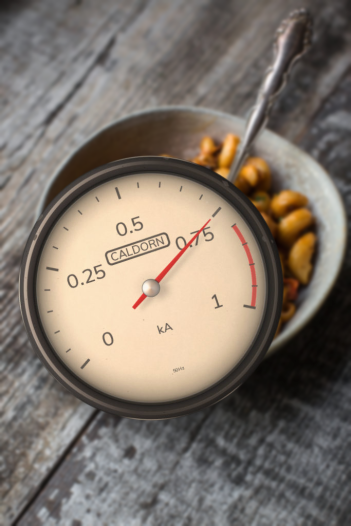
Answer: 0.75 kA
